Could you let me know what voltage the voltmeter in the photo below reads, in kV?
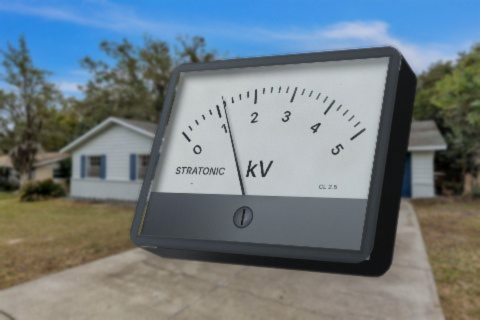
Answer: 1.2 kV
